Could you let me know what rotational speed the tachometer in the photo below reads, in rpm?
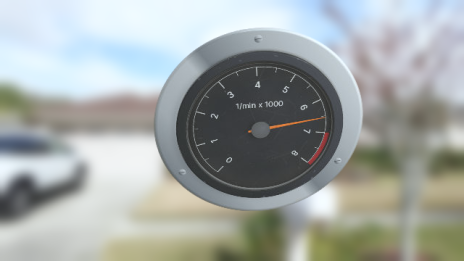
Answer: 6500 rpm
